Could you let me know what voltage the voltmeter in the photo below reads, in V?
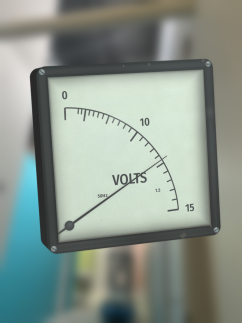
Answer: 12.25 V
